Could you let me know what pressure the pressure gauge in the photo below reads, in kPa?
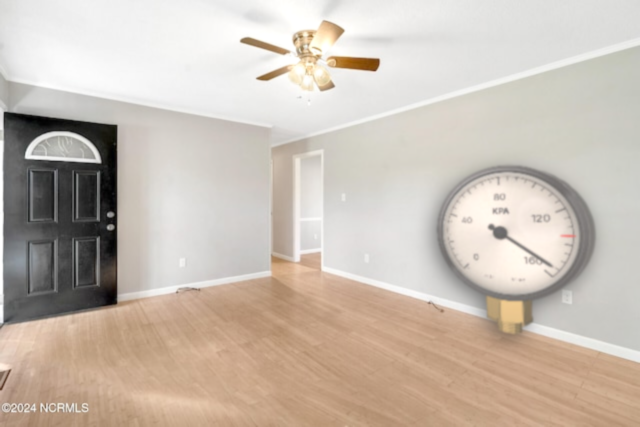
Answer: 155 kPa
